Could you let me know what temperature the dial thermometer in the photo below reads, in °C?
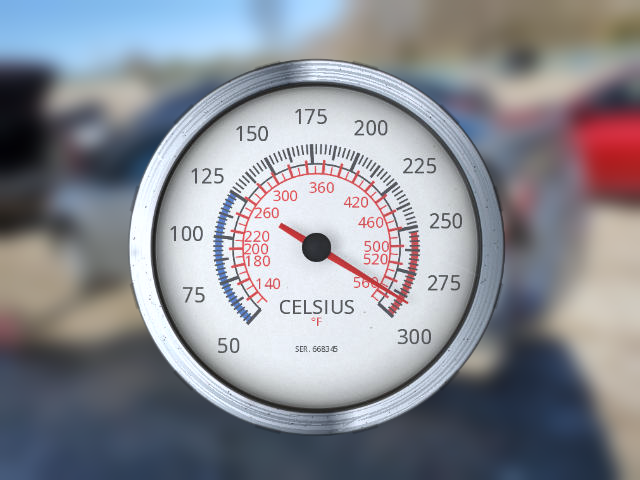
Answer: 290 °C
